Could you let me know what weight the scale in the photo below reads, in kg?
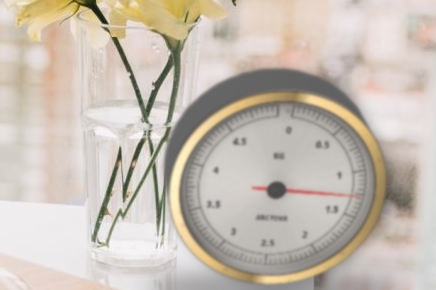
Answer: 1.25 kg
